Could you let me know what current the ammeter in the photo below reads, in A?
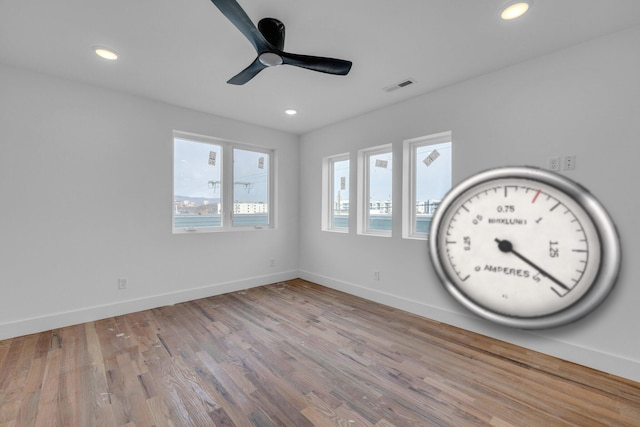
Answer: 1.45 A
